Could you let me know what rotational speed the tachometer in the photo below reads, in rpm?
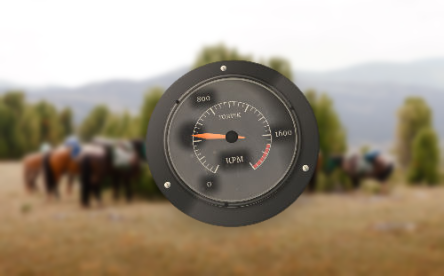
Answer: 450 rpm
